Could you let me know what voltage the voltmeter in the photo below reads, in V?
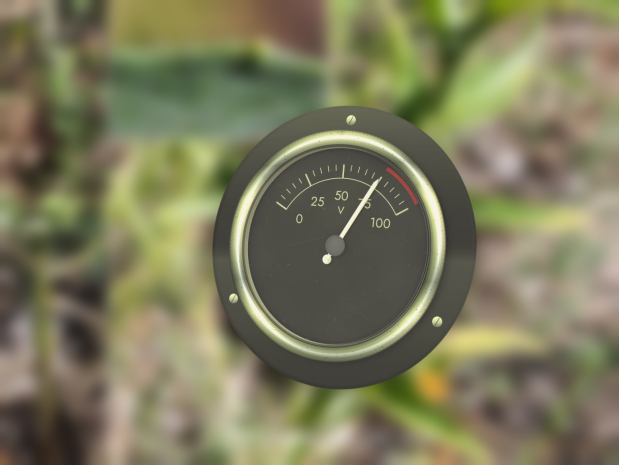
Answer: 75 V
